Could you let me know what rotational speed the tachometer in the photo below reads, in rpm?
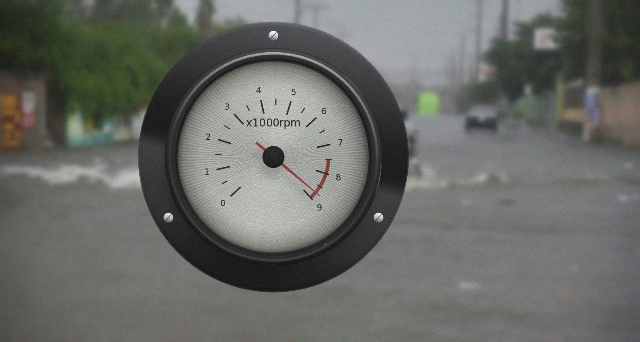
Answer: 8750 rpm
